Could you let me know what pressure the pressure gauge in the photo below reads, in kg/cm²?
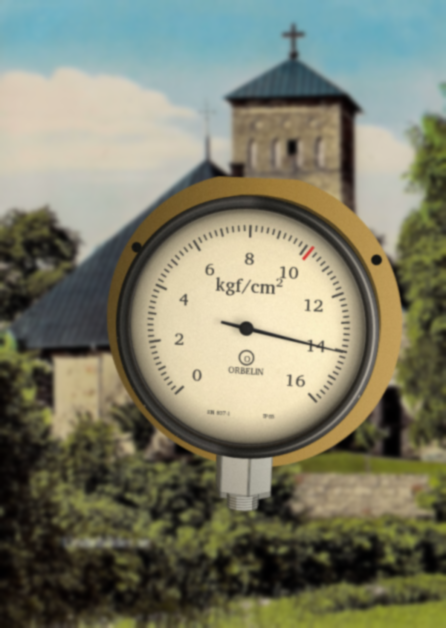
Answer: 14 kg/cm²
